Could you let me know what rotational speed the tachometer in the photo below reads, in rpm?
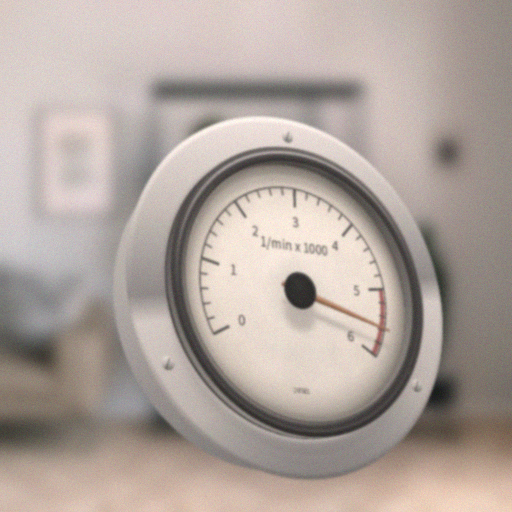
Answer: 5600 rpm
